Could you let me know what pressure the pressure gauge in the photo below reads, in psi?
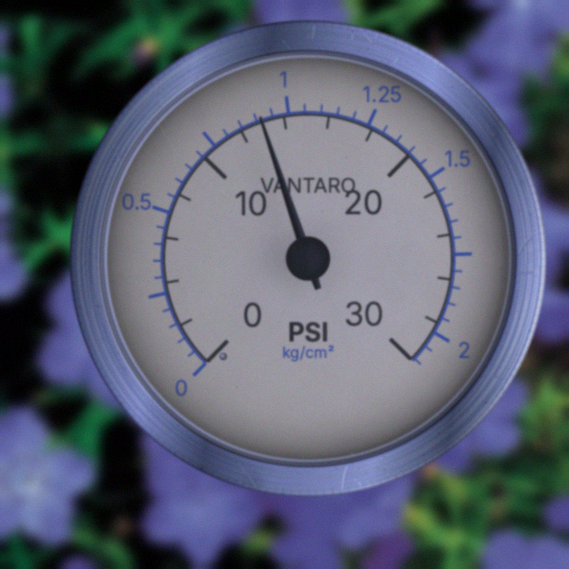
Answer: 13 psi
